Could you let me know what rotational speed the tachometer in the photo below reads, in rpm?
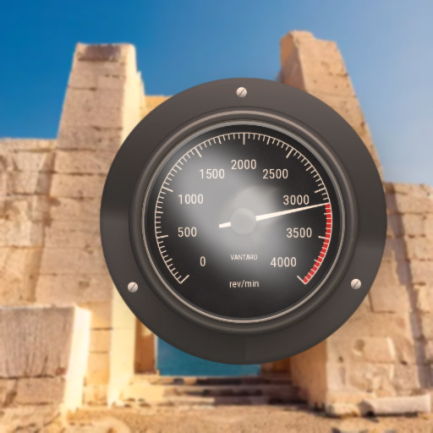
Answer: 3150 rpm
